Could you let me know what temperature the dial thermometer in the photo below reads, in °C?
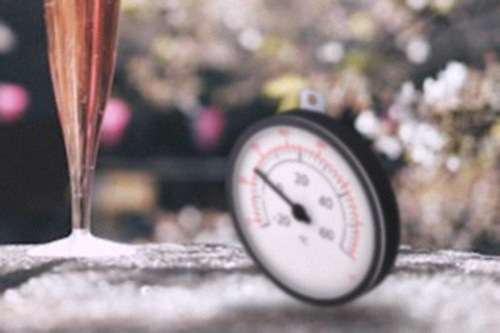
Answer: 0 °C
